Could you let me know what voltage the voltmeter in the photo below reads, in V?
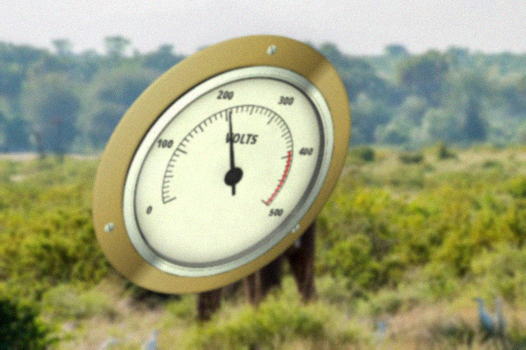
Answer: 200 V
